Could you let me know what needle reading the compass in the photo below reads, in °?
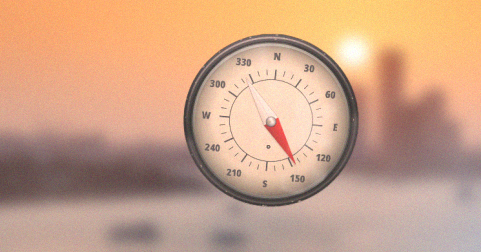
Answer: 145 °
